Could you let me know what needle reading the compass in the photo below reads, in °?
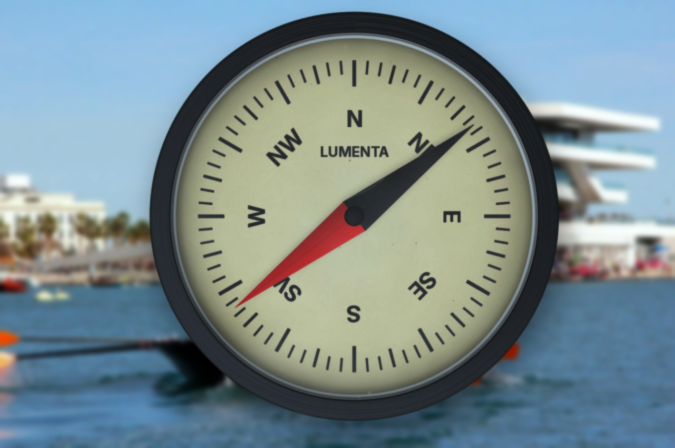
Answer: 232.5 °
